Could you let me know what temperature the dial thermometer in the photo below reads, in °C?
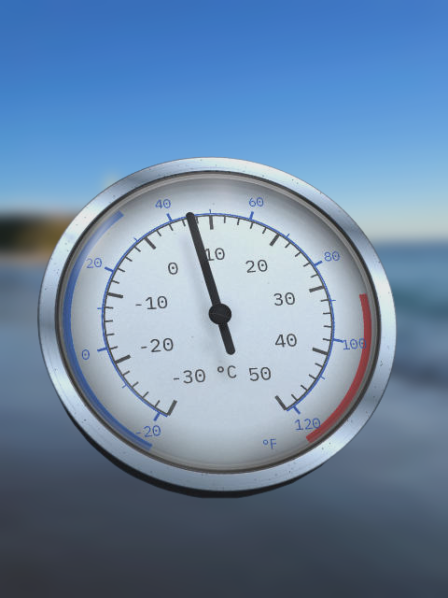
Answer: 7 °C
